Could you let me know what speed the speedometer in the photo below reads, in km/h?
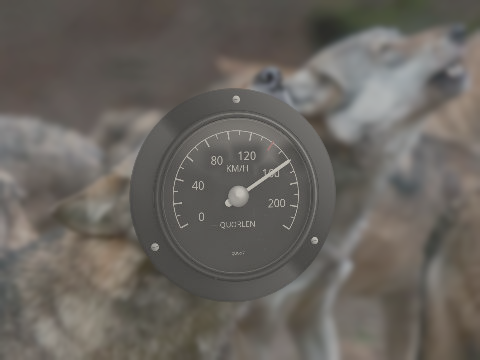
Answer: 160 km/h
